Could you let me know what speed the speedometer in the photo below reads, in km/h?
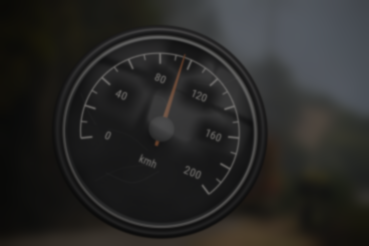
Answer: 95 km/h
